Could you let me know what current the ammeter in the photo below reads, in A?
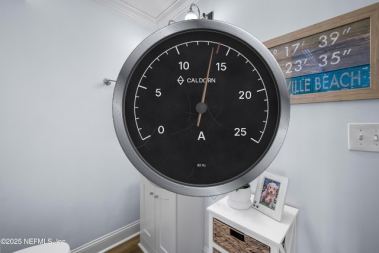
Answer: 13.5 A
